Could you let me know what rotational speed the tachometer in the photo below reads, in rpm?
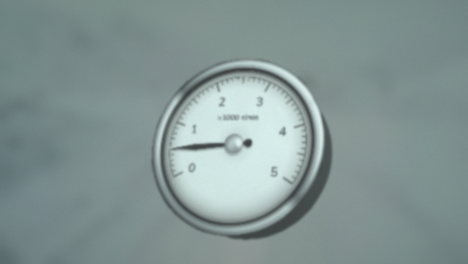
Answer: 500 rpm
